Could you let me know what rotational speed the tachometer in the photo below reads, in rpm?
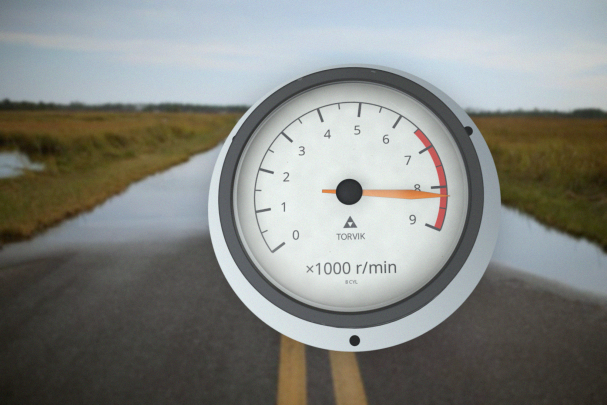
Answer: 8250 rpm
